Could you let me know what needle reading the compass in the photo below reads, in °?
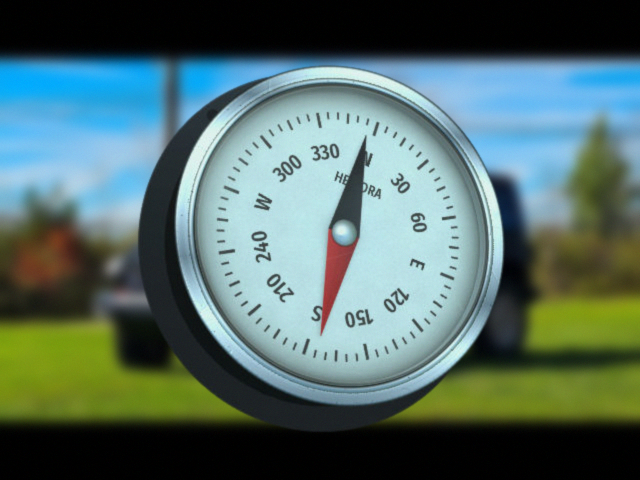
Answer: 175 °
